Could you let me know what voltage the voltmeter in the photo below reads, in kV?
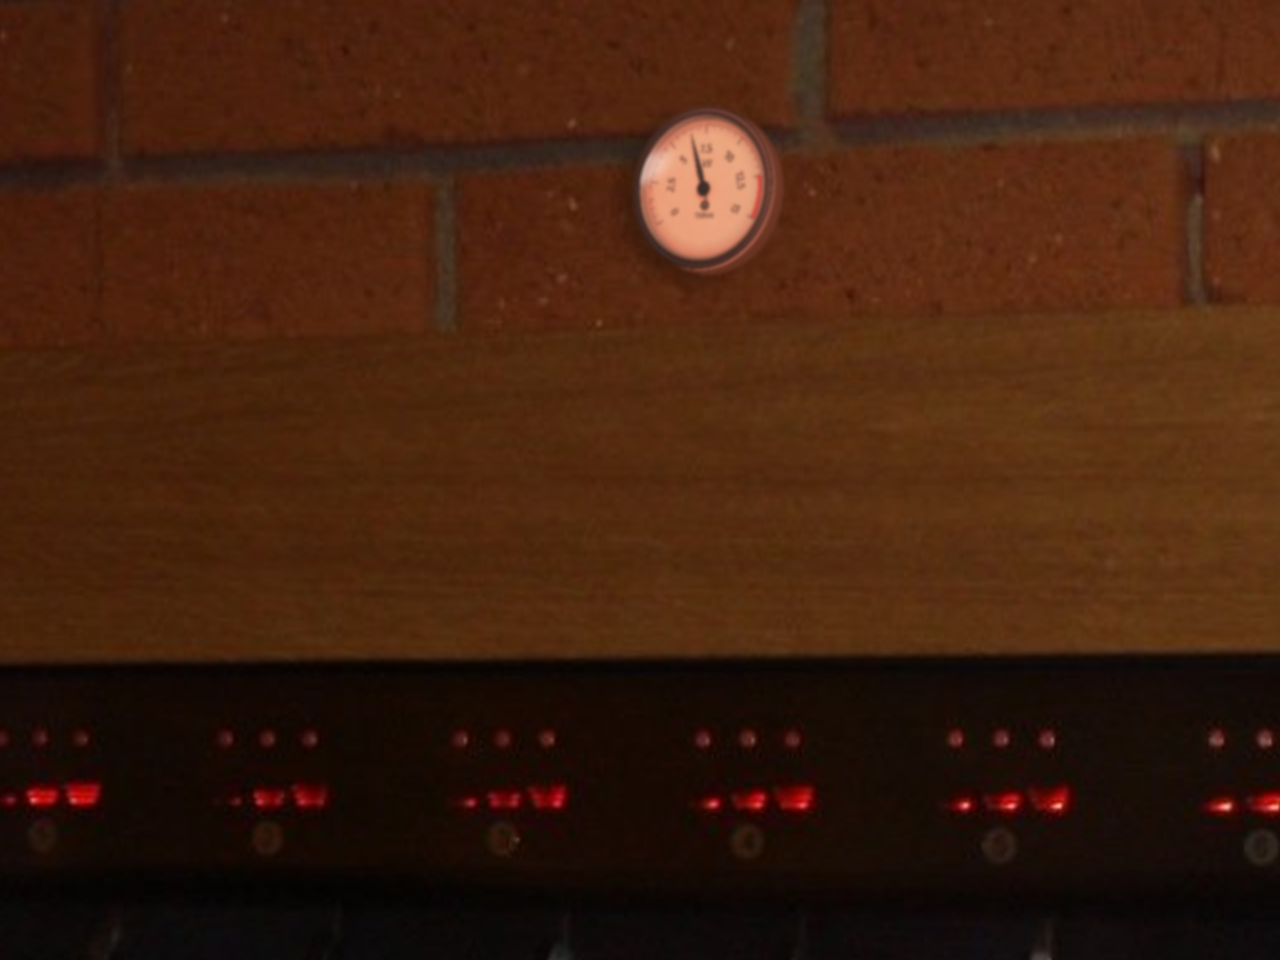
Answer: 6.5 kV
